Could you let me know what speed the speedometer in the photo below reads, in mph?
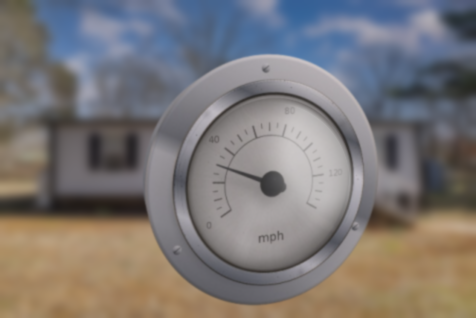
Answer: 30 mph
